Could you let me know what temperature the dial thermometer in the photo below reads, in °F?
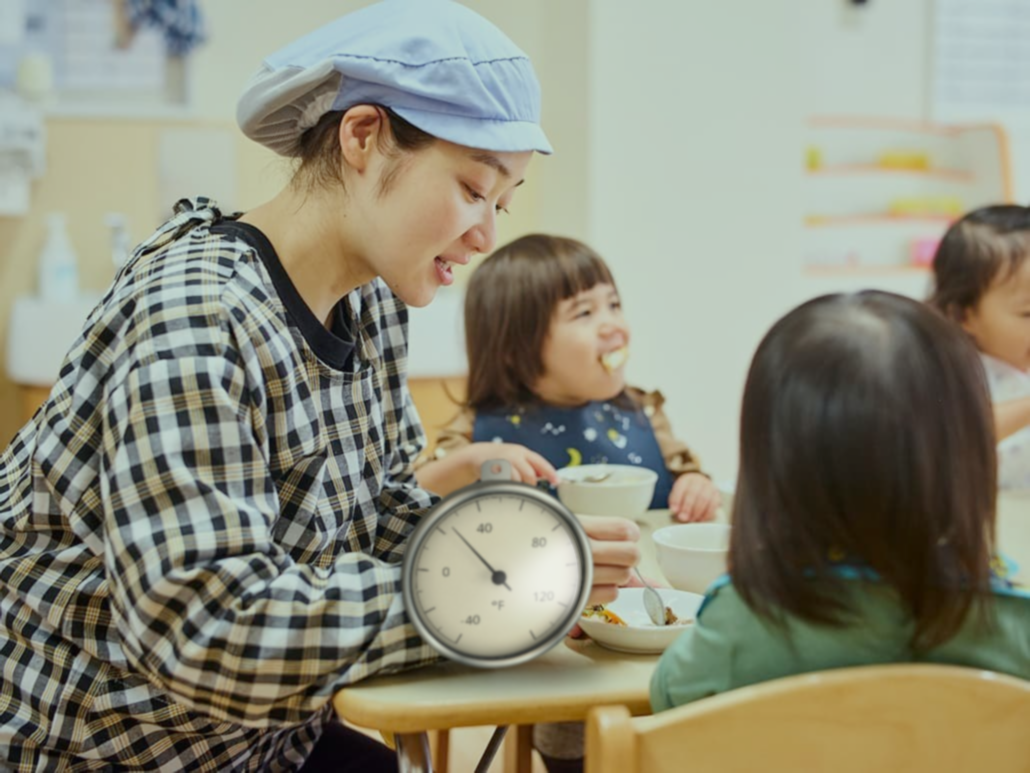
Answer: 25 °F
